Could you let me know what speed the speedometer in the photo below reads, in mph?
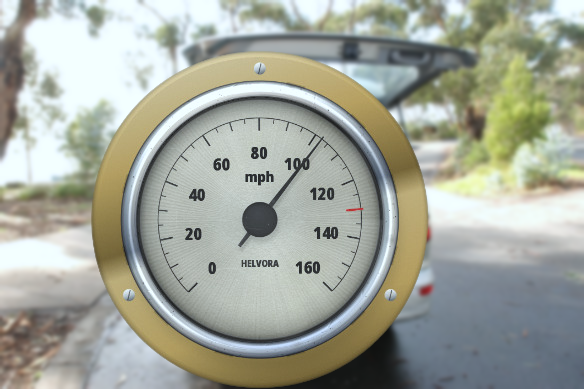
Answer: 102.5 mph
